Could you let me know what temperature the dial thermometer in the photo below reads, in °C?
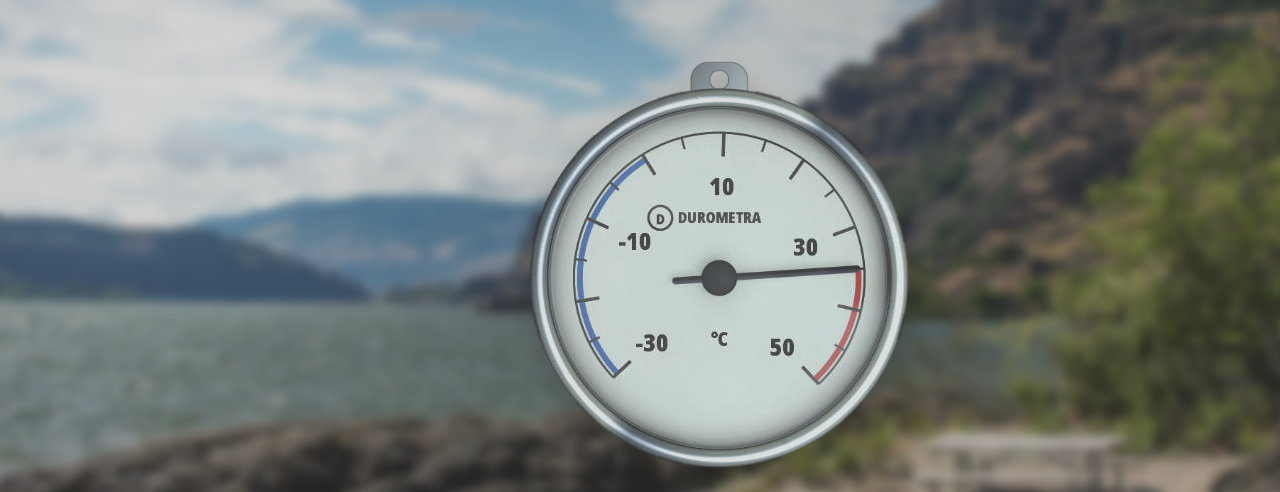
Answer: 35 °C
